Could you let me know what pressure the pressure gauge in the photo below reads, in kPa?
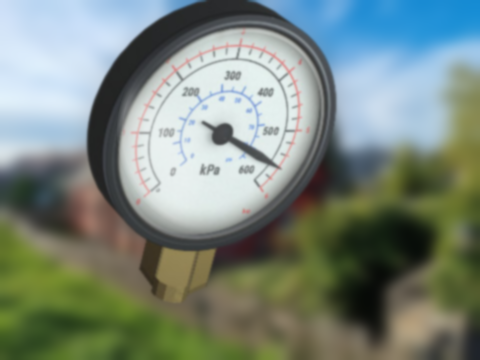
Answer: 560 kPa
